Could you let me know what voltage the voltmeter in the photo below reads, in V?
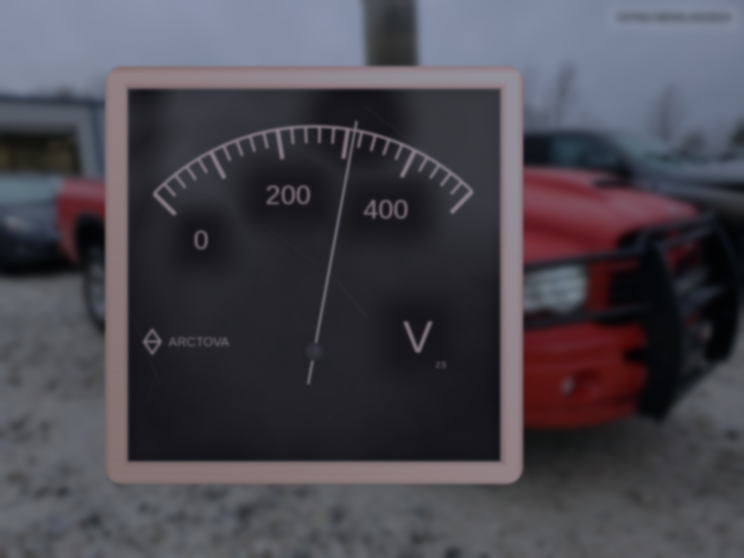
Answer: 310 V
